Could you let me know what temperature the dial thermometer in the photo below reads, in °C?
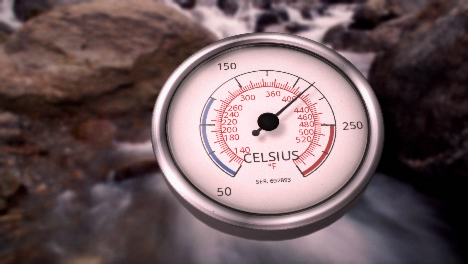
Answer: 212.5 °C
